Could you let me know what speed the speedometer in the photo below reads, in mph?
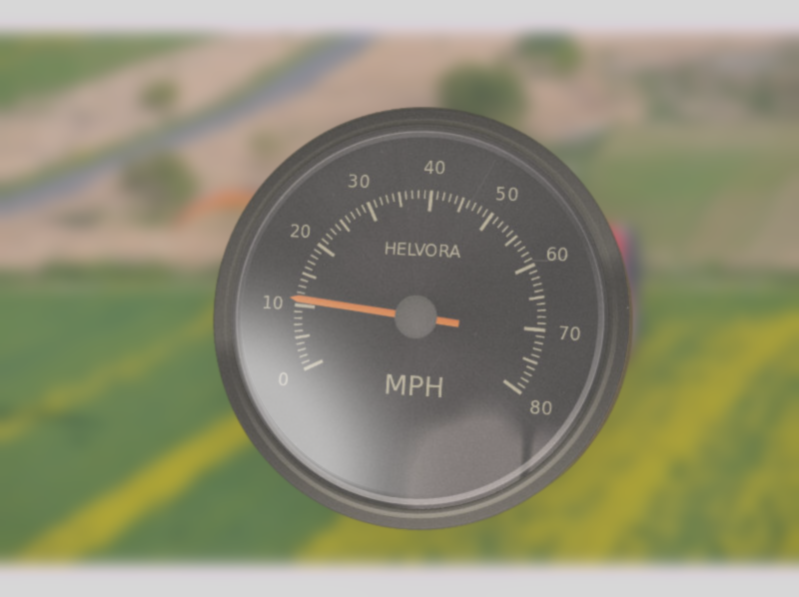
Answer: 11 mph
